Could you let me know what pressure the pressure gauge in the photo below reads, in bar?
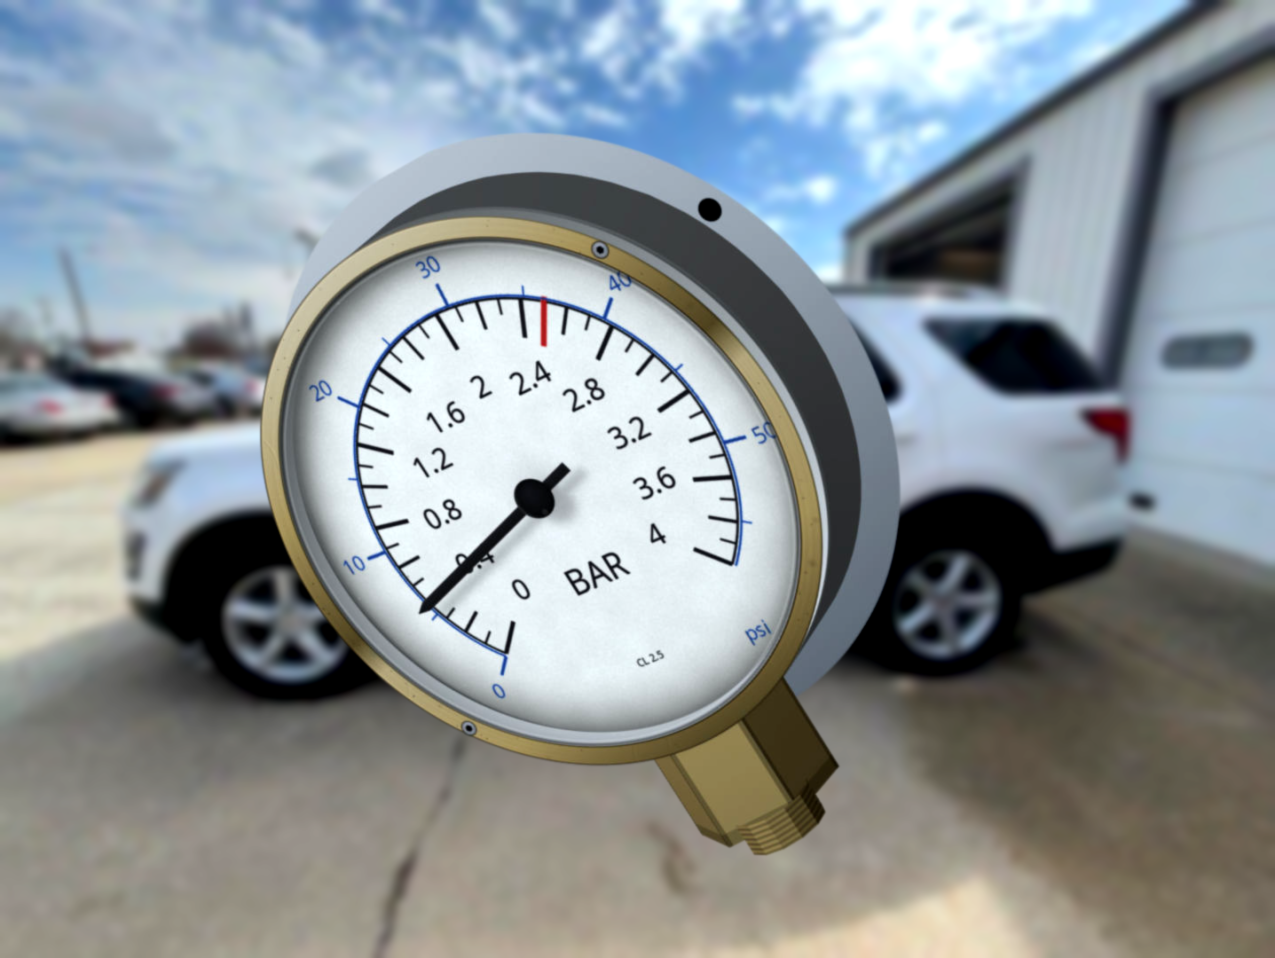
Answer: 0.4 bar
